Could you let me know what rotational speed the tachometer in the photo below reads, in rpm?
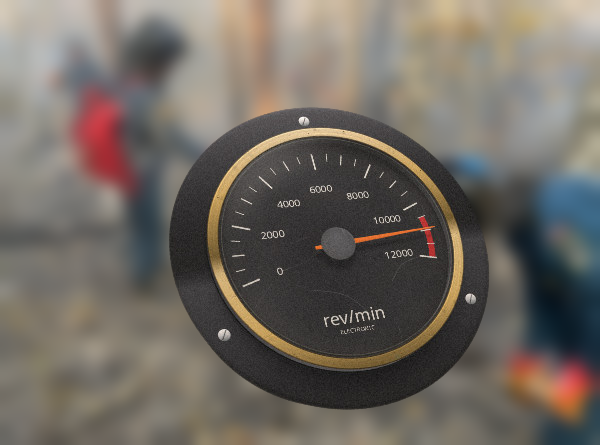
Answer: 11000 rpm
